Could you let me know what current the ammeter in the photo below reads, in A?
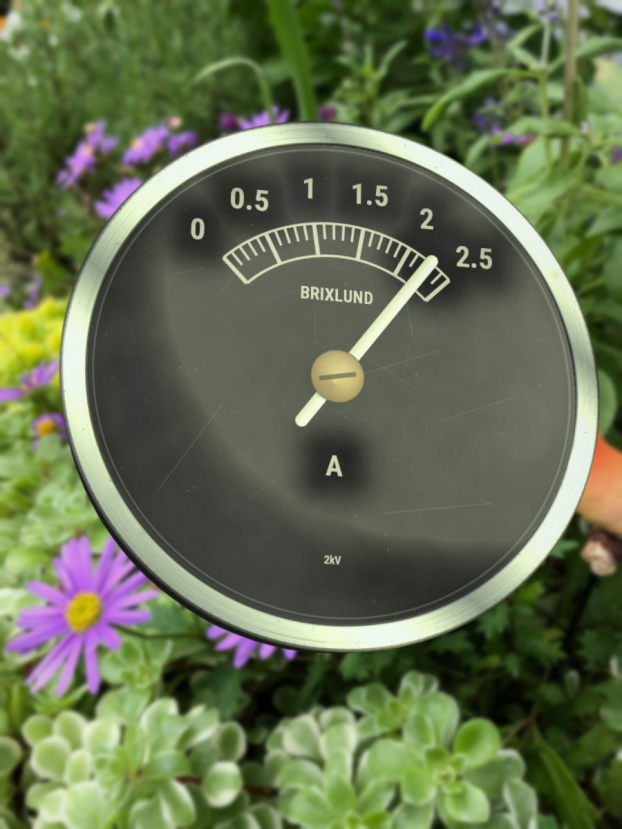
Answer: 2.25 A
